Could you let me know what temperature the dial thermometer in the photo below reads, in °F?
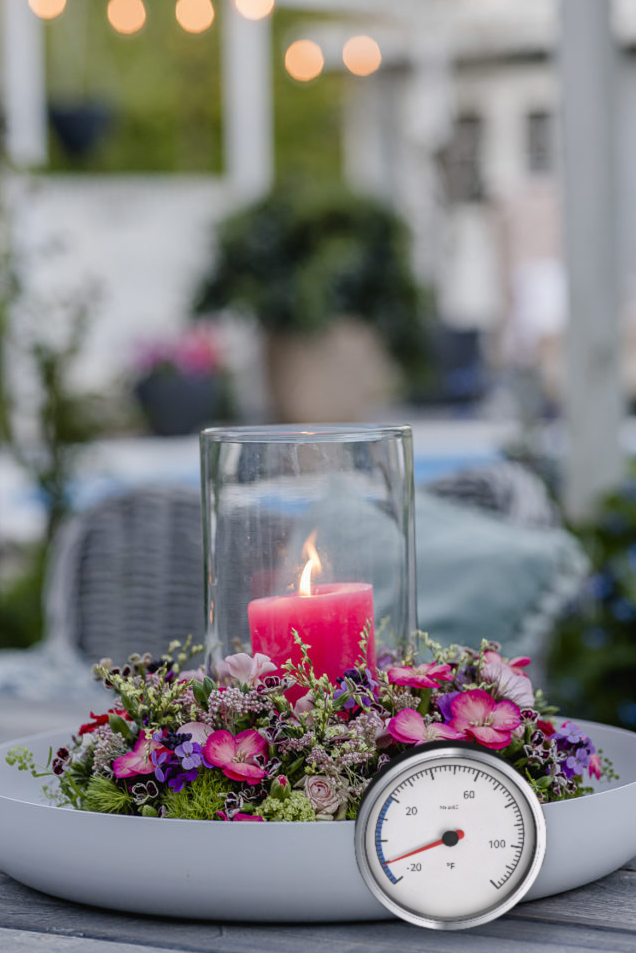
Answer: -10 °F
